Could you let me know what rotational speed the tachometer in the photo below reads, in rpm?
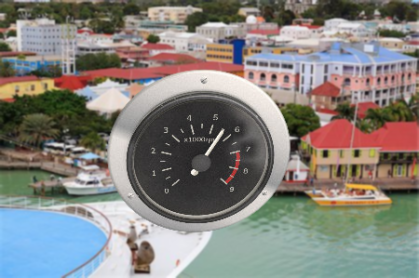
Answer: 5500 rpm
